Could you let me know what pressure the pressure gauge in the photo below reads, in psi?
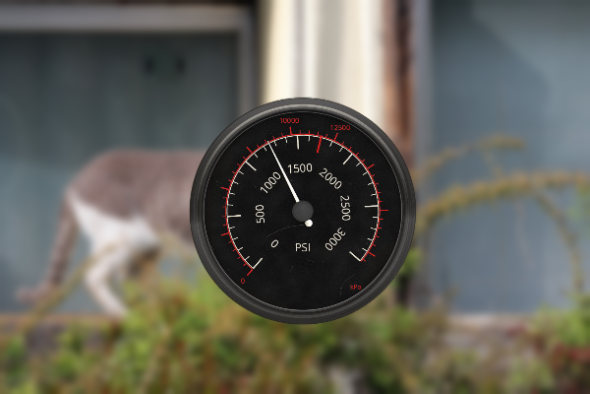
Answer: 1250 psi
